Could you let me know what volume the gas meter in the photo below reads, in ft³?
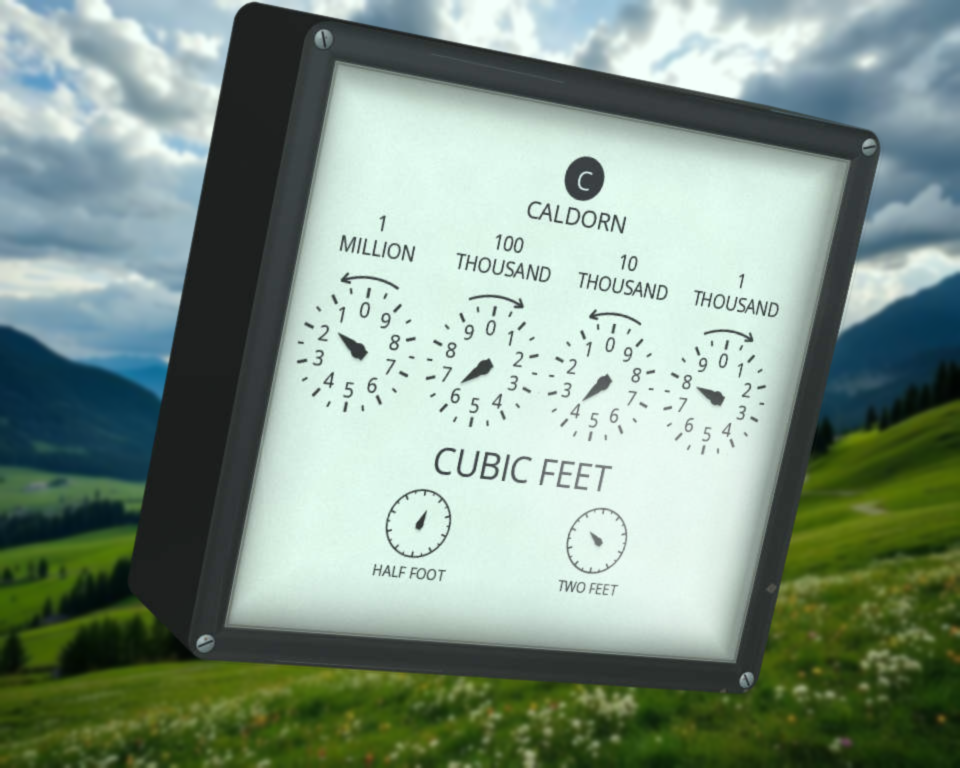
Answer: 163800 ft³
